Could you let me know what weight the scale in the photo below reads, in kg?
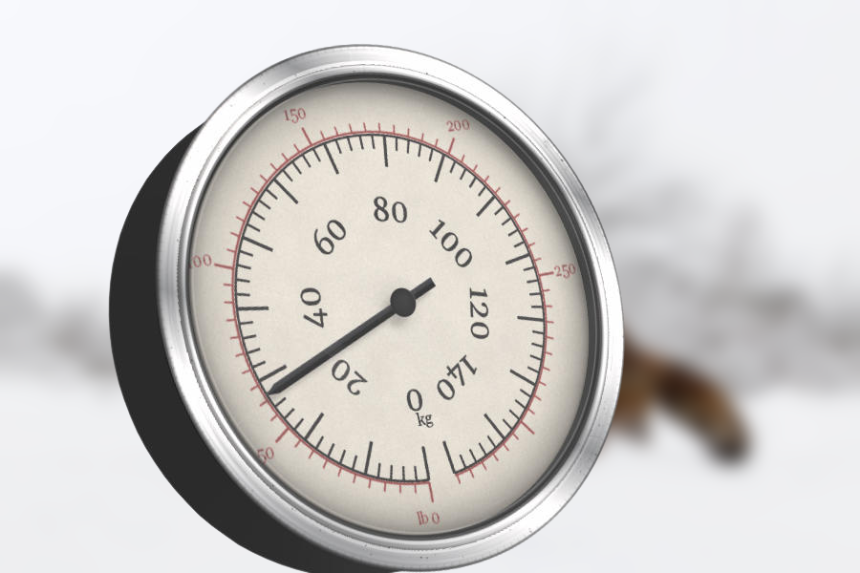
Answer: 28 kg
